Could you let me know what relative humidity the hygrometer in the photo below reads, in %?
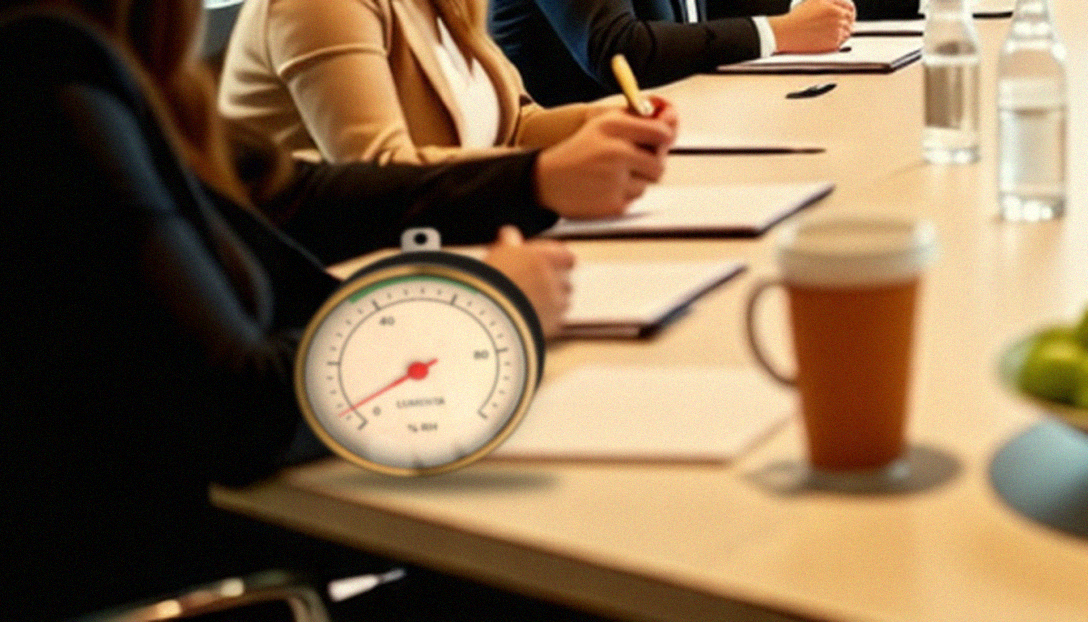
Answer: 6 %
